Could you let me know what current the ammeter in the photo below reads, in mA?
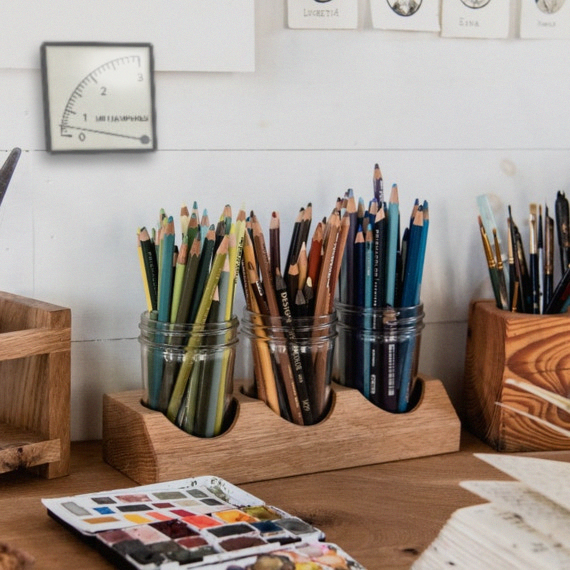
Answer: 0.5 mA
